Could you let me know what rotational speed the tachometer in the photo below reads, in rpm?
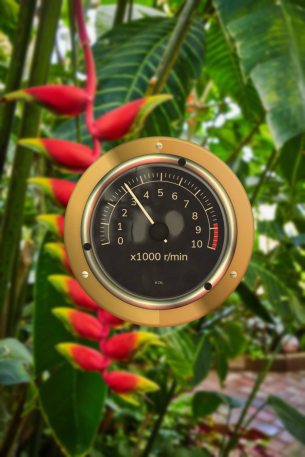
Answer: 3200 rpm
